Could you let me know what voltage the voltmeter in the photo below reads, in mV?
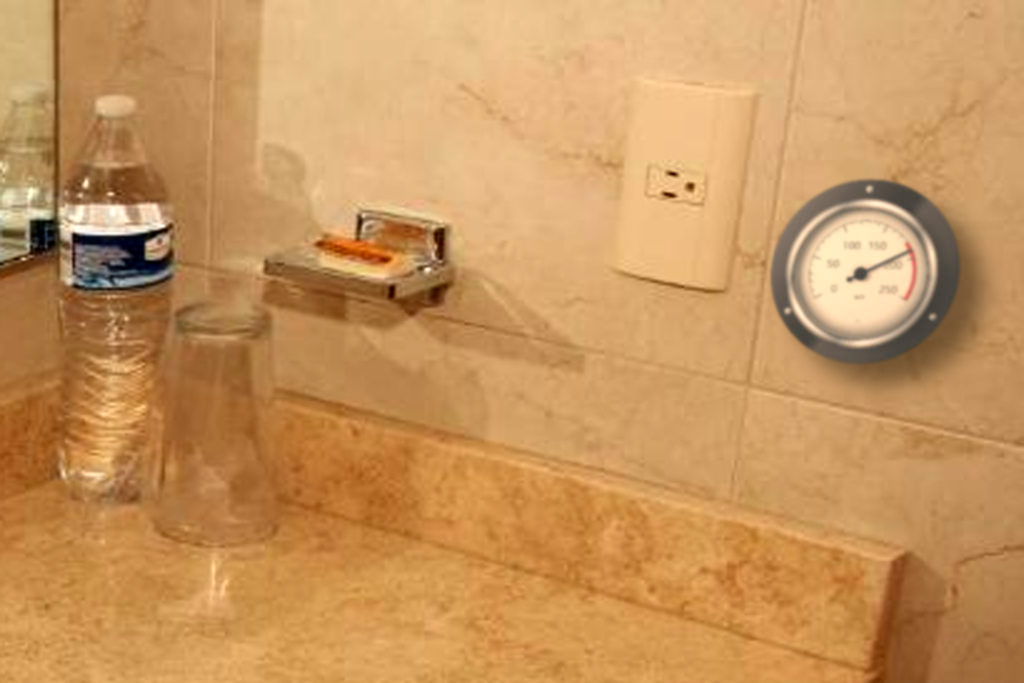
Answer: 190 mV
